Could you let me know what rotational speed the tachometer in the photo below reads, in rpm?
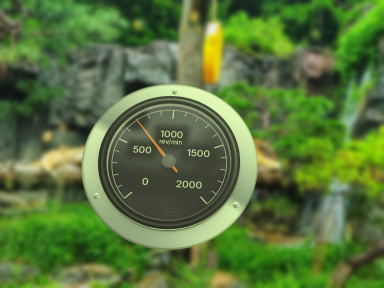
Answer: 700 rpm
